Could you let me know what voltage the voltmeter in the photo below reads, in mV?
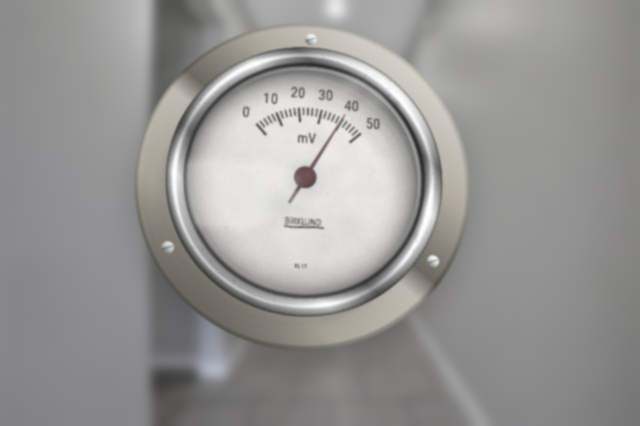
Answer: 40 mV
